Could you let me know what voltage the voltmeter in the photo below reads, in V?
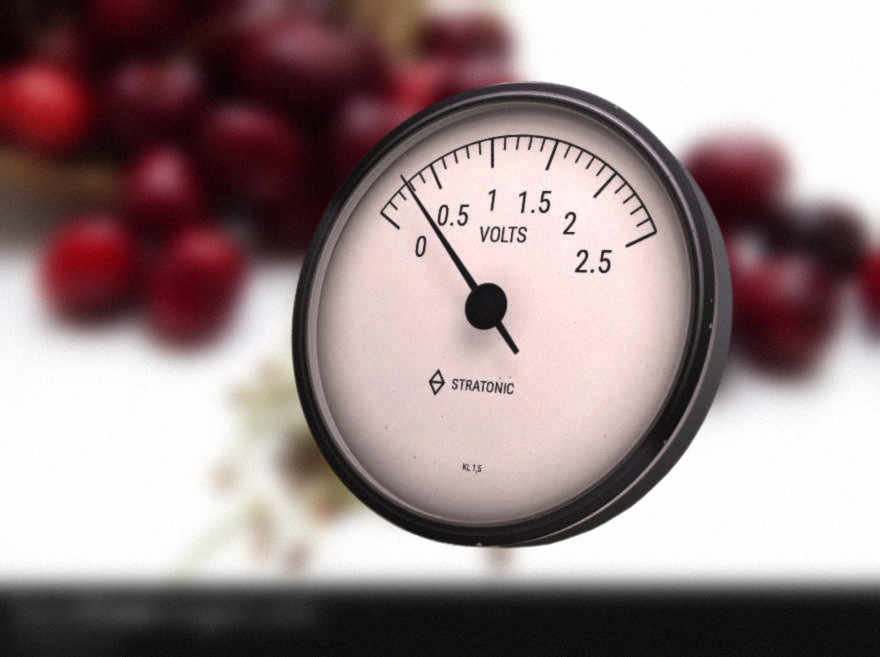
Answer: 0.3 V
